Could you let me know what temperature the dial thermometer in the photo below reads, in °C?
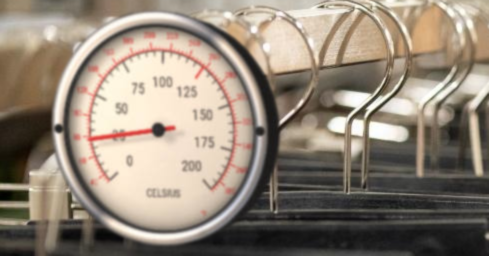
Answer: 25 °C
